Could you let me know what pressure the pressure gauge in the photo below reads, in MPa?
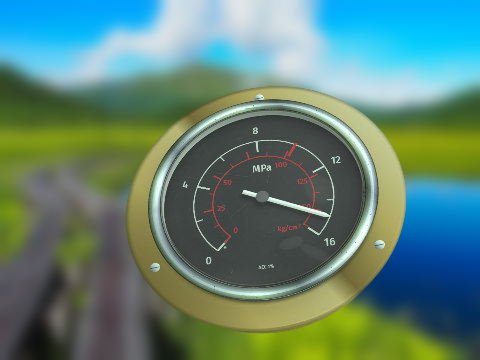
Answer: 15 MPa
